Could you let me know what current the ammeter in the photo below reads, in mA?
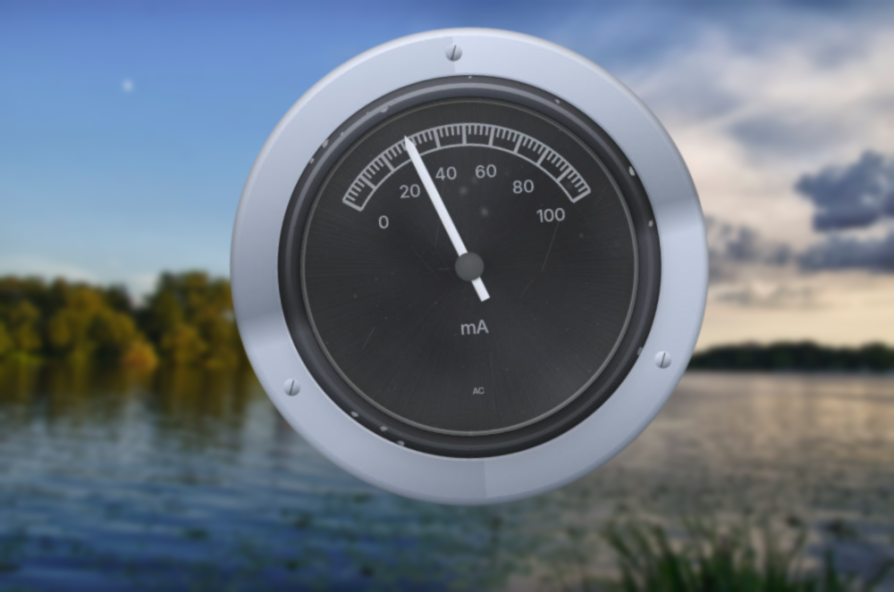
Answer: 30 mA
